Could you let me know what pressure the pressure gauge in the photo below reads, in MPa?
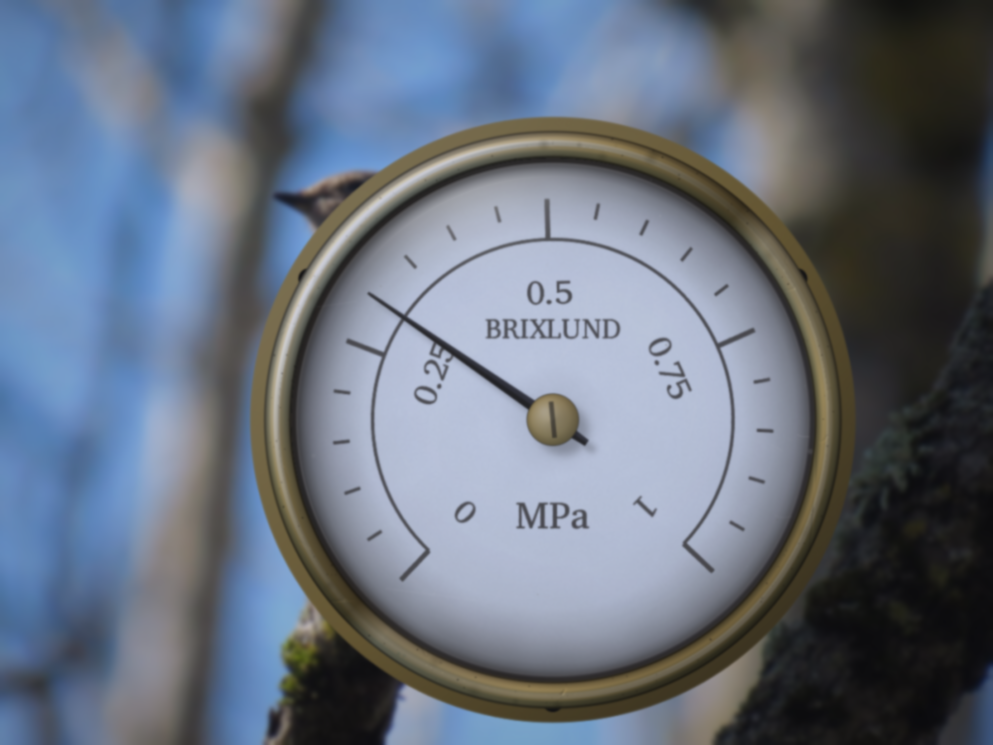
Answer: 0.3 MPa
